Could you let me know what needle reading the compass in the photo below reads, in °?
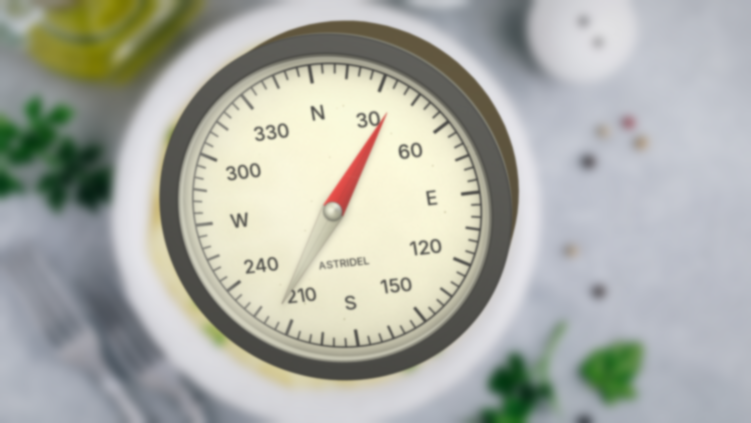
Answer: 37.5 °
